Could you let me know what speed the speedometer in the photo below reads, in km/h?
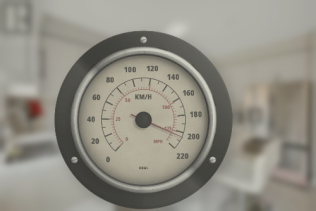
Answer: 205 km/h
